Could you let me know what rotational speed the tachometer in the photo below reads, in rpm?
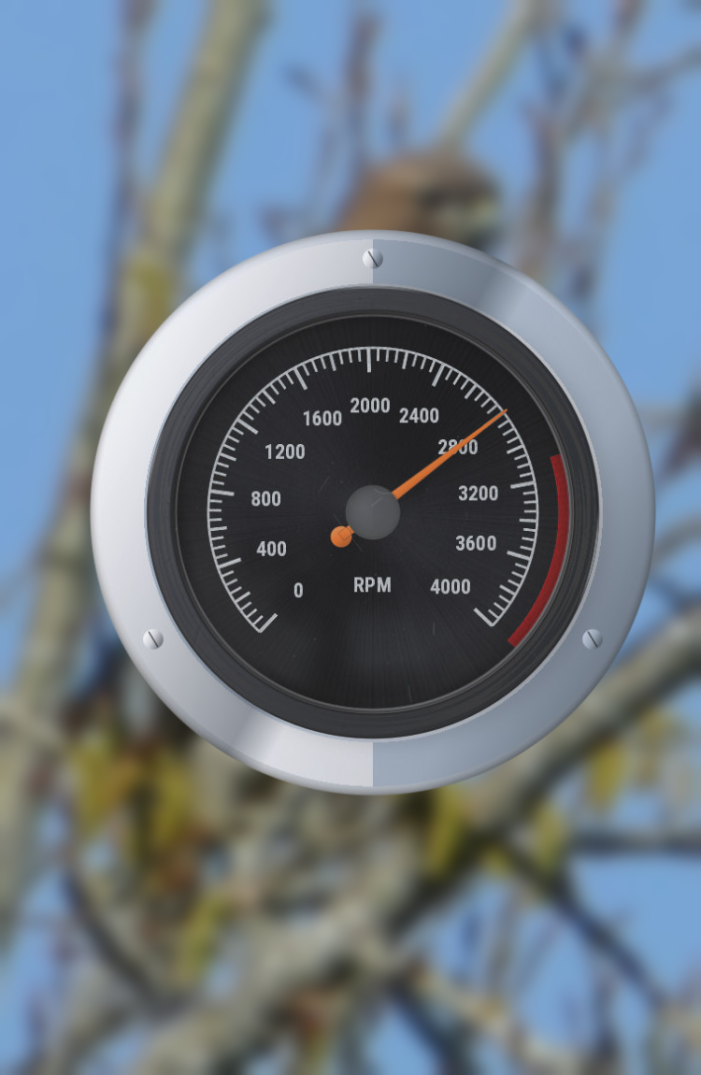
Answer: 2800 rpm
